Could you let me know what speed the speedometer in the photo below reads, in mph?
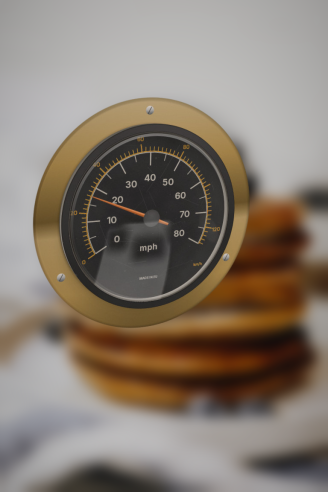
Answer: 17.5 mph
